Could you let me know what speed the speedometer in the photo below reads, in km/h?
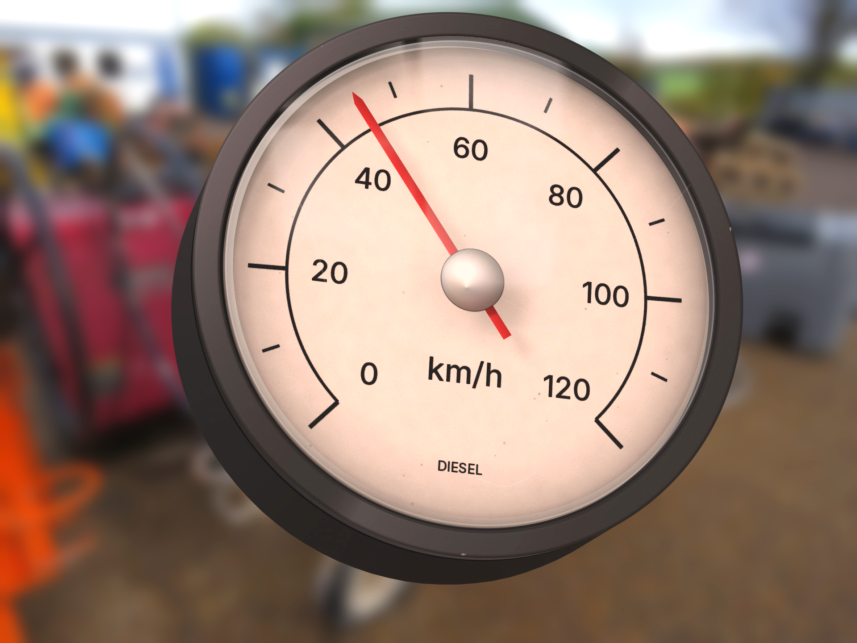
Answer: 45 km/h
